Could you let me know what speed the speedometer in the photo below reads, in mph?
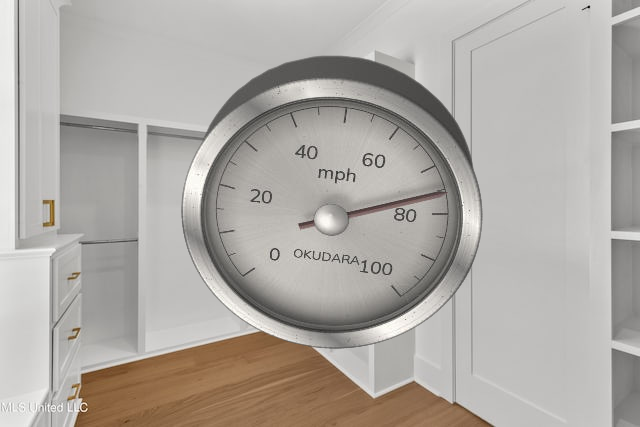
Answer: 75 mph
